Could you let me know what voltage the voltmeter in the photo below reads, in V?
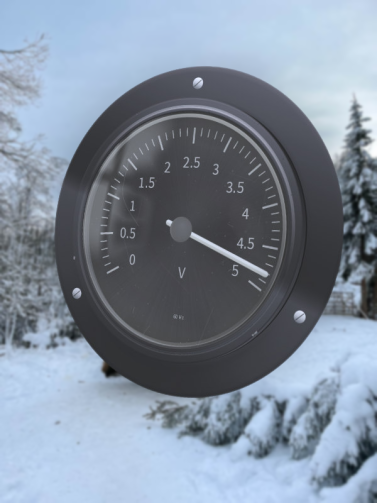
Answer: 4.8 V
